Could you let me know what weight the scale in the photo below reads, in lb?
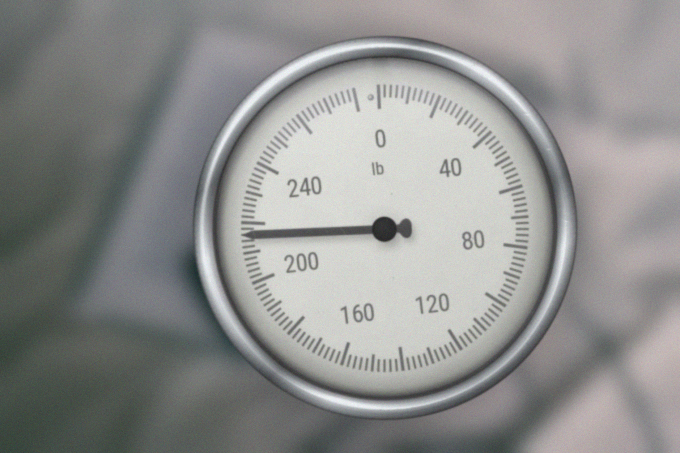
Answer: 216 lb
